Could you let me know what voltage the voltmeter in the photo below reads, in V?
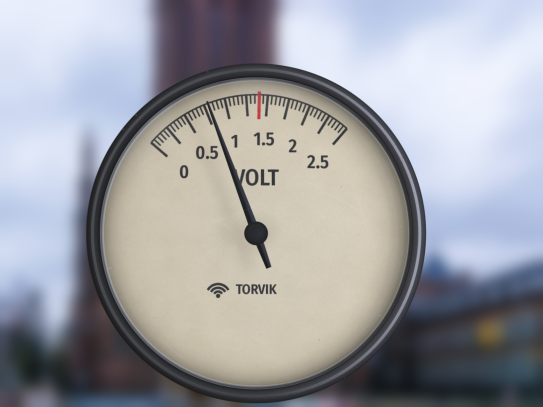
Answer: 0.8 V
